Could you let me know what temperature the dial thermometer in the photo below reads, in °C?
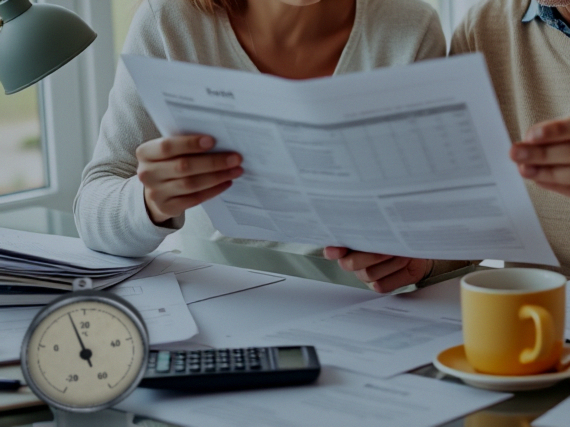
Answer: 15 °C
